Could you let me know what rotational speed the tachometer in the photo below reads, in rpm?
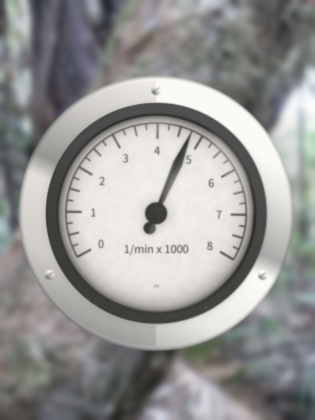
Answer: 4750 rpm
